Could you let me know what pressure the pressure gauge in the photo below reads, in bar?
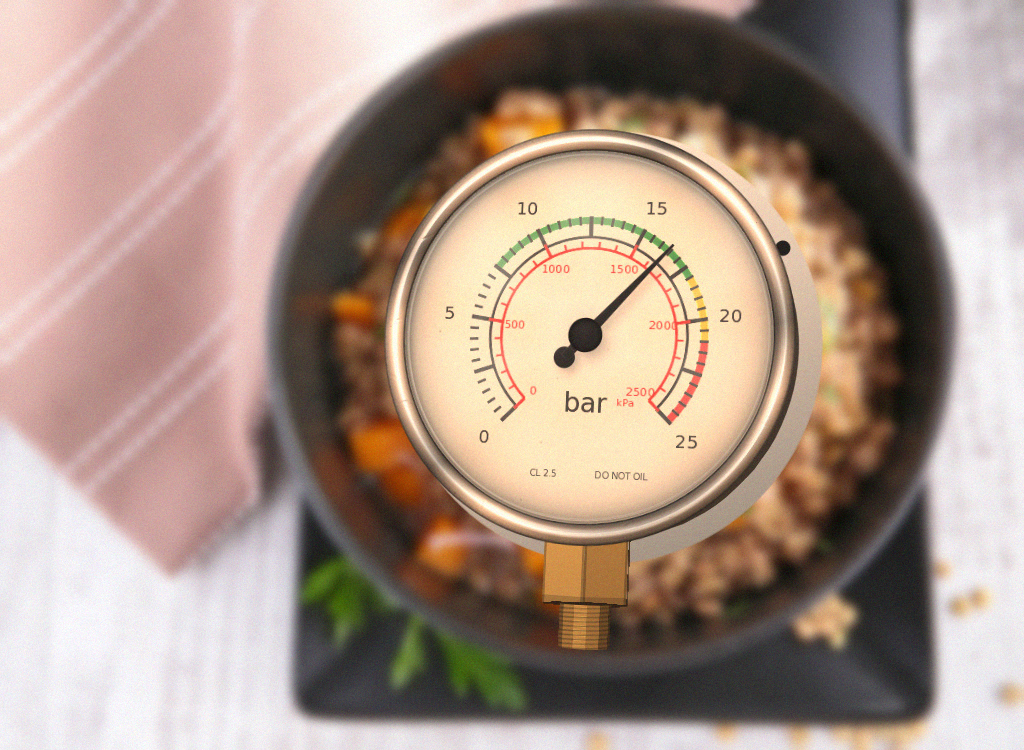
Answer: 16.5 bar
